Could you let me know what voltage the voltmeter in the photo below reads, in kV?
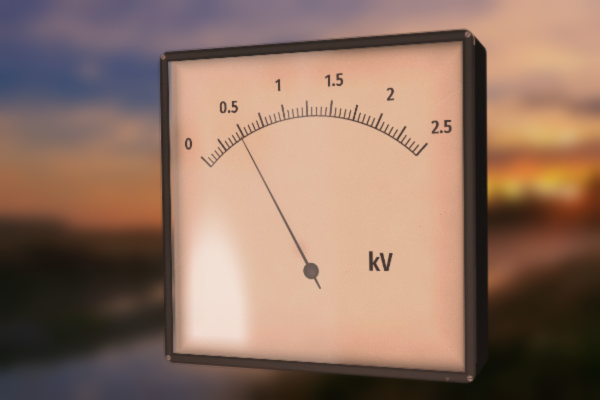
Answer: 0.5 kV
